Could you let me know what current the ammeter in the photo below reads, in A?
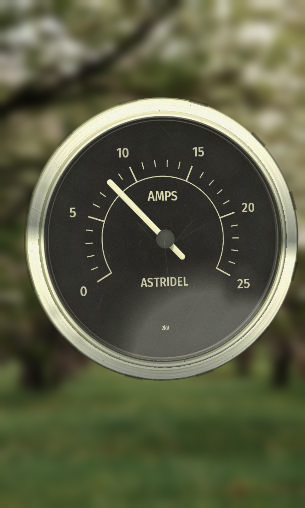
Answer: 8 A
